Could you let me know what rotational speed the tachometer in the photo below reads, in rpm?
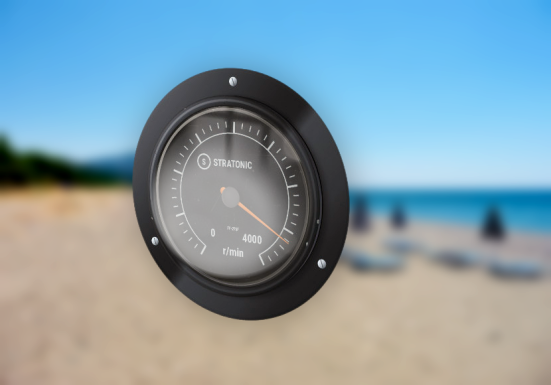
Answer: 3600 rpm
